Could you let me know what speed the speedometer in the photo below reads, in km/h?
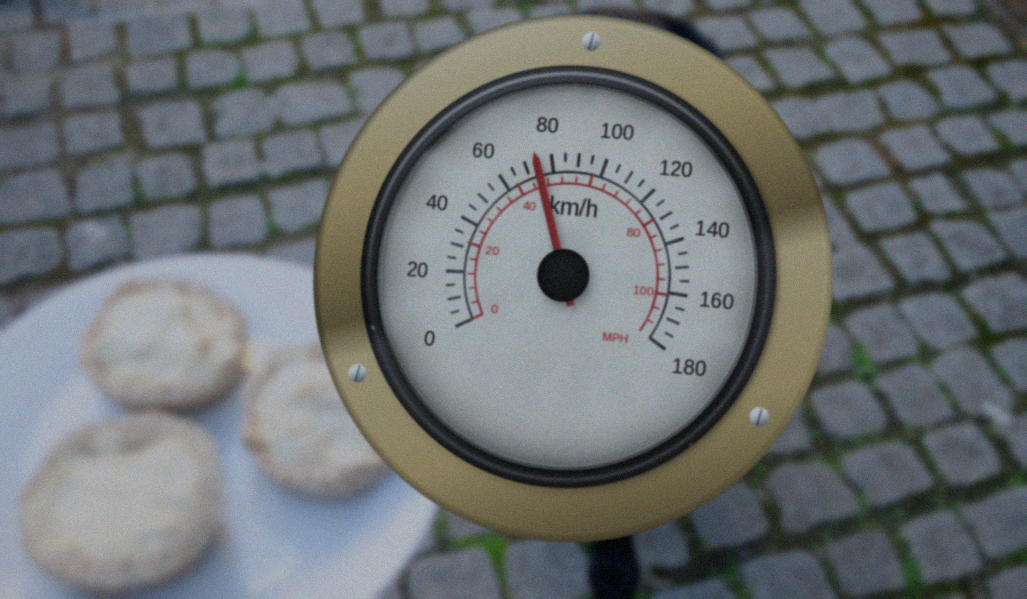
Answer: 75 km/h
